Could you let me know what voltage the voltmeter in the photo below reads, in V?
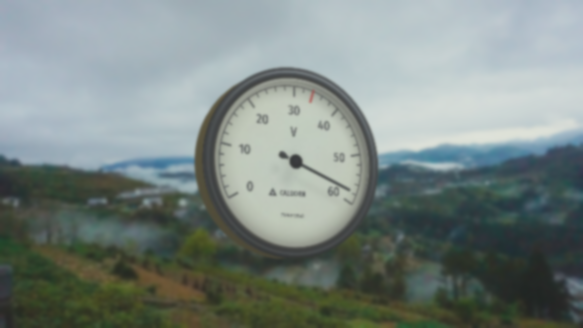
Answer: 58 V
